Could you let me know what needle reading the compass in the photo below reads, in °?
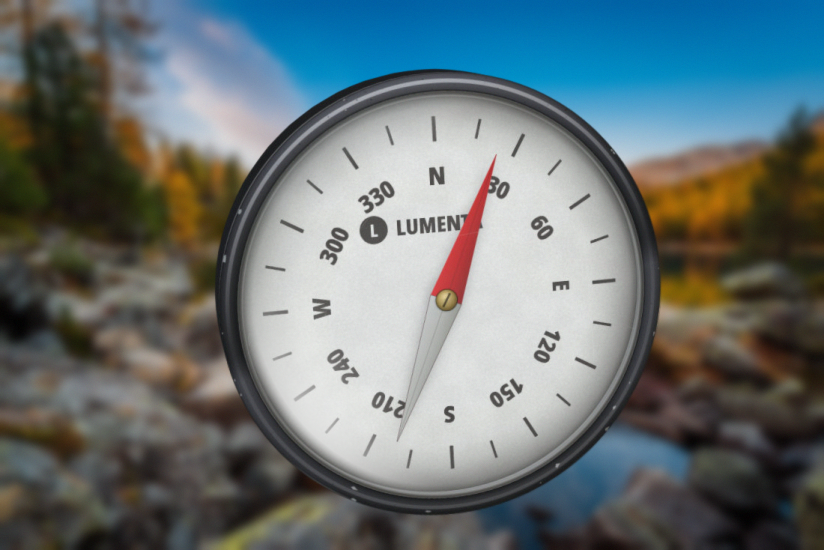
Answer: 22.5 °
